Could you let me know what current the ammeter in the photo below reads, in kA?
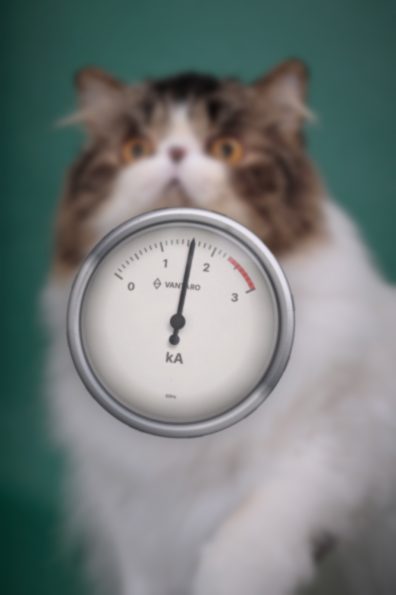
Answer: 1.6 kA
